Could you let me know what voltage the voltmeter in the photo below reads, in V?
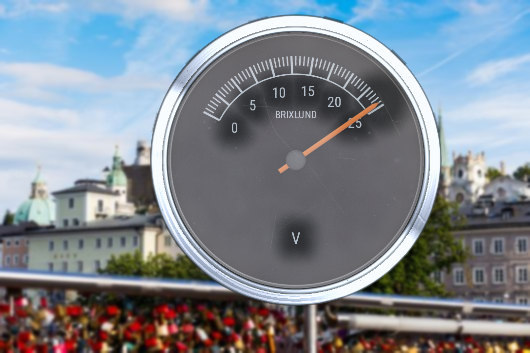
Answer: 24.5 V
